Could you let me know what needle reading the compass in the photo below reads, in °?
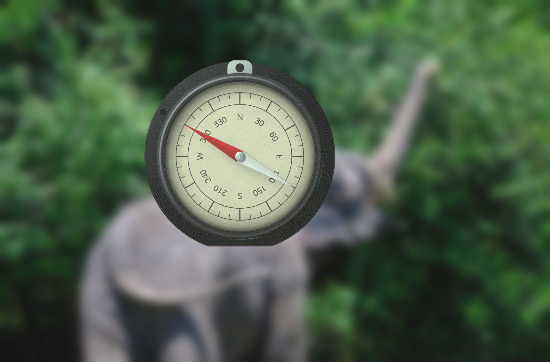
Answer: 300 °
